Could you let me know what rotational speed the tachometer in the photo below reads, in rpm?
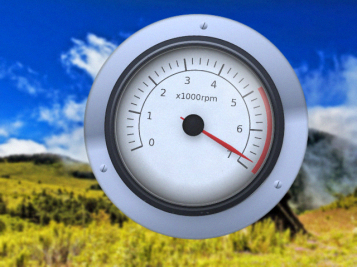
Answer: 6800 rpm
